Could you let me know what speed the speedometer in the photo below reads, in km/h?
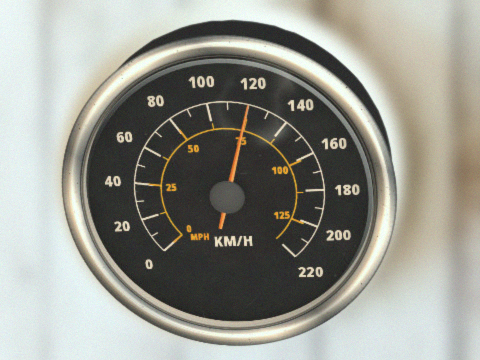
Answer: 120 km/h
